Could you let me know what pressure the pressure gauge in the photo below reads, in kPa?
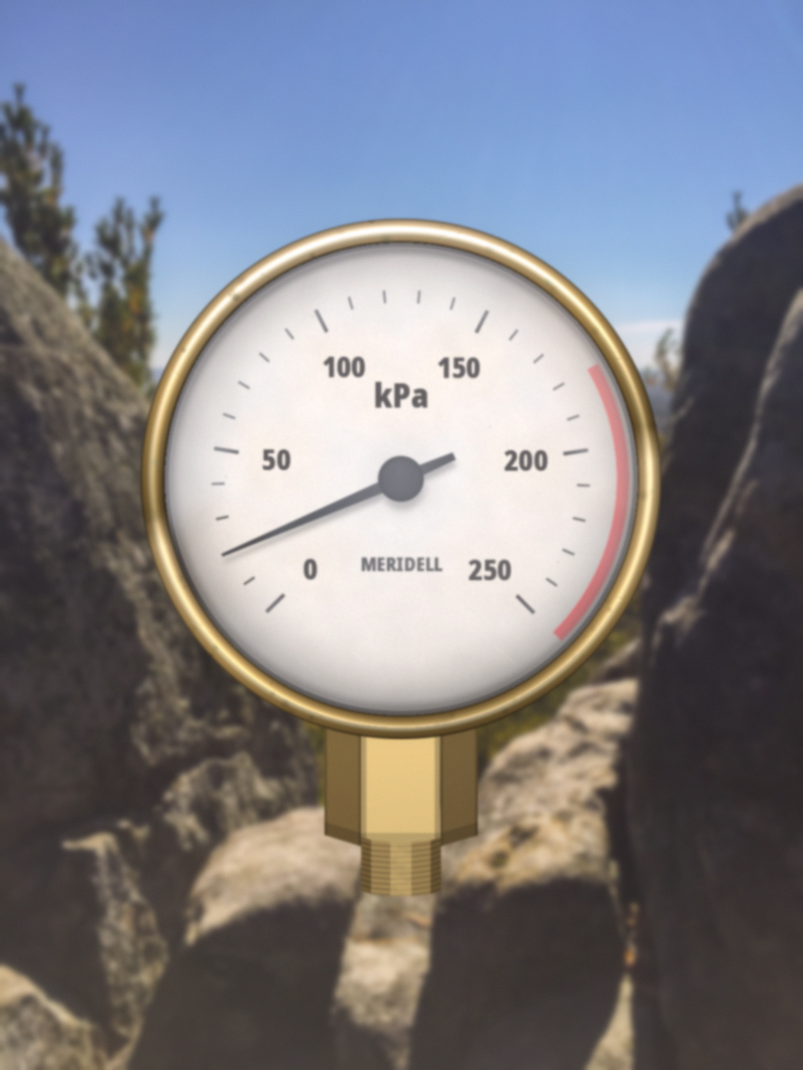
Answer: 20 kPa
